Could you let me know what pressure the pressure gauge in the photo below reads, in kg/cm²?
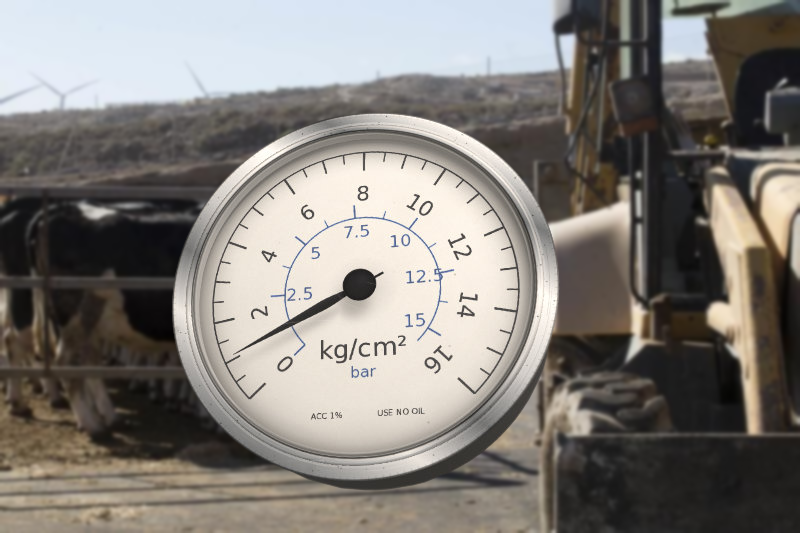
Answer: 1 kg/cm²
